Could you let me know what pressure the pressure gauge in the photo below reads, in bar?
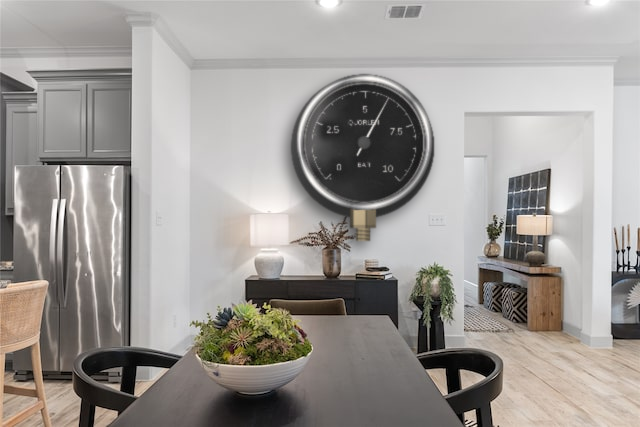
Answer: 6 bar
